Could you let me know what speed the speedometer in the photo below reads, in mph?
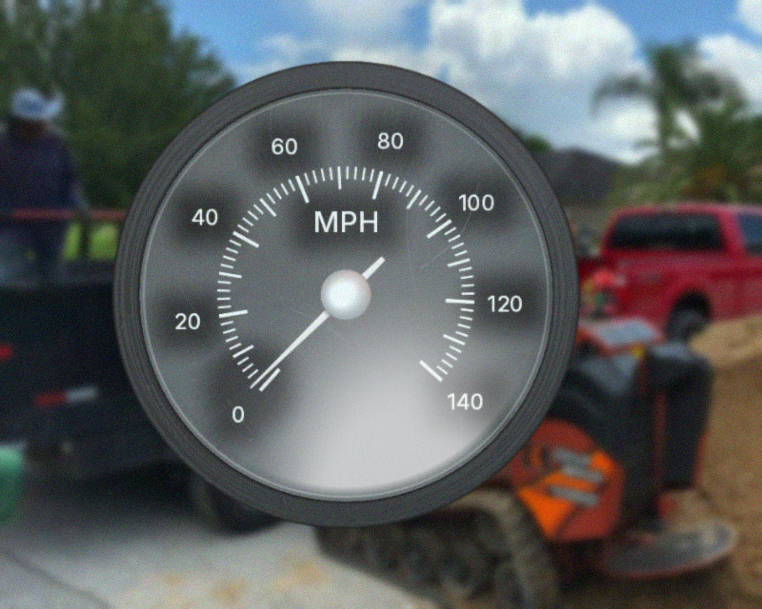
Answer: 2 mph
